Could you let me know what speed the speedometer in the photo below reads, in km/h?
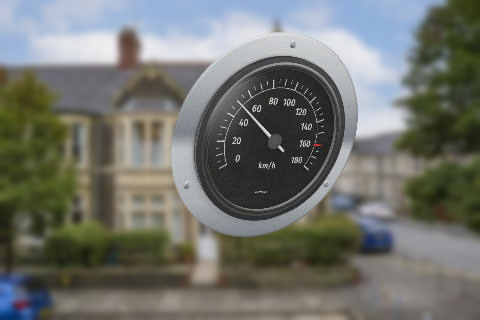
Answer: 50 km/h
